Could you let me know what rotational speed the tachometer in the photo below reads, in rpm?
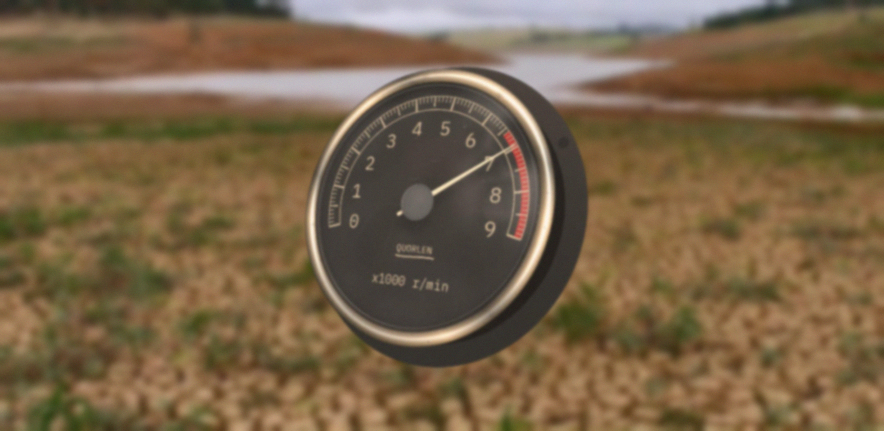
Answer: 7000 rpm
